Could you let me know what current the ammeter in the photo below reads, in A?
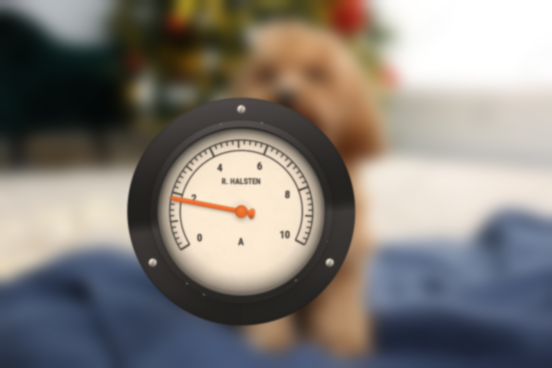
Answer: 1.8 A
